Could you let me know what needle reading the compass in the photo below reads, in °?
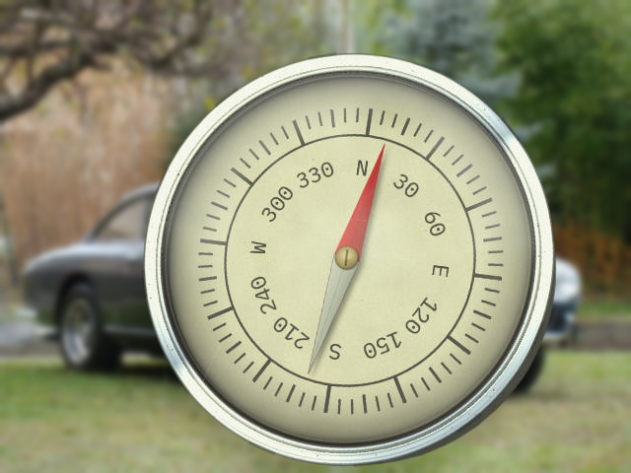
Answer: 10 °
